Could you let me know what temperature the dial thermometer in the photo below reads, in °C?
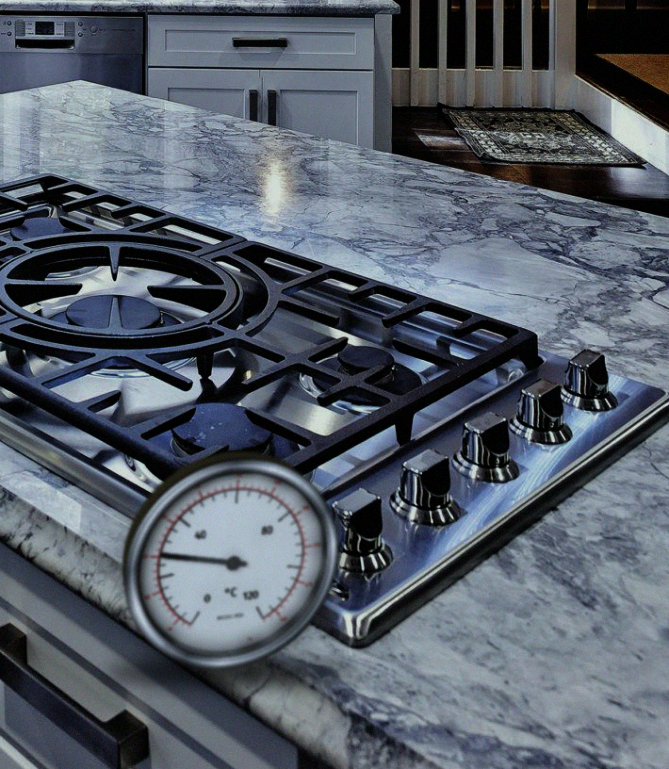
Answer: 28 °C
